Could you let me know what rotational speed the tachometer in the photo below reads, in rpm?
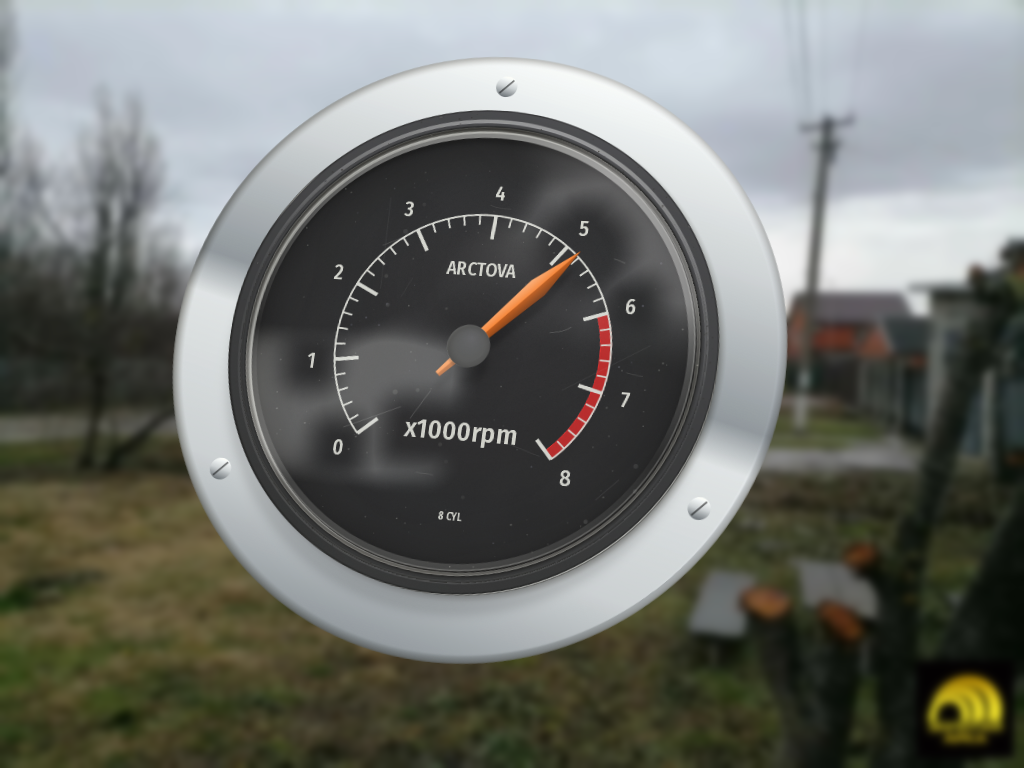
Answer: 5200 rpm
